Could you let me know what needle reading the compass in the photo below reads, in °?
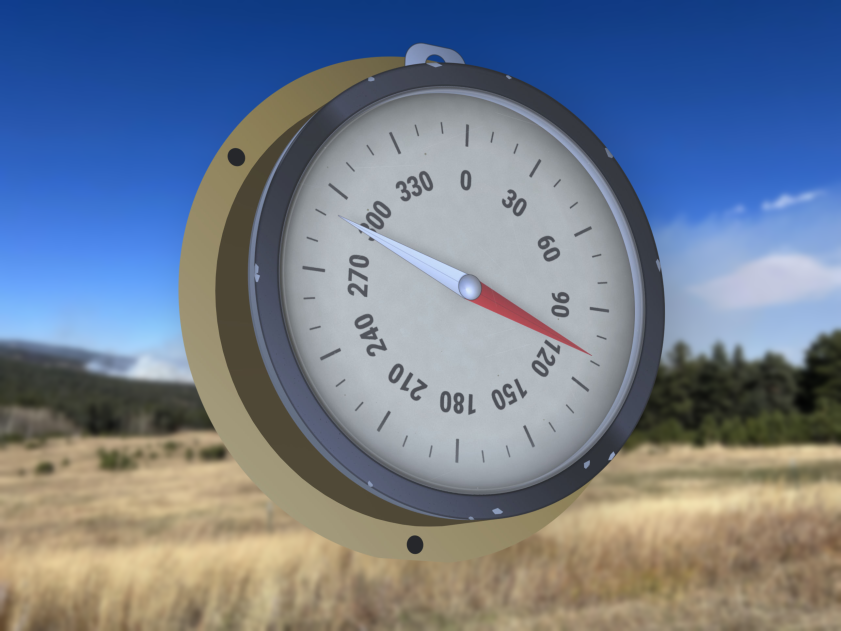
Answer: 110 °
